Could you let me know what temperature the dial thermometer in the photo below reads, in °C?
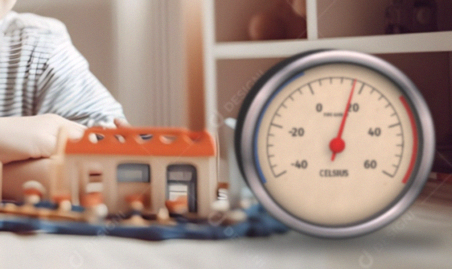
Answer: 16 °C
